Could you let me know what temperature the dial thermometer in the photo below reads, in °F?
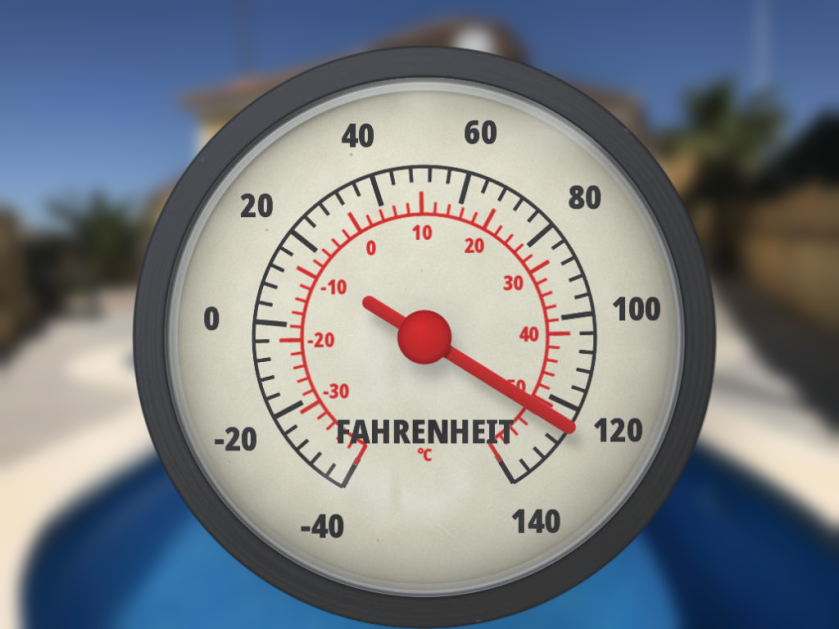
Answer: 124 °F
